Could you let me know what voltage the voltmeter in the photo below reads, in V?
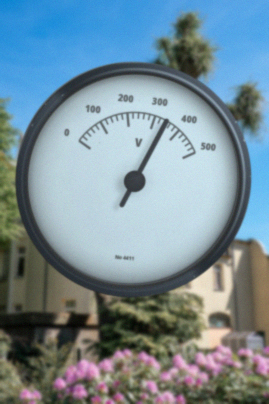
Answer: 340 V
